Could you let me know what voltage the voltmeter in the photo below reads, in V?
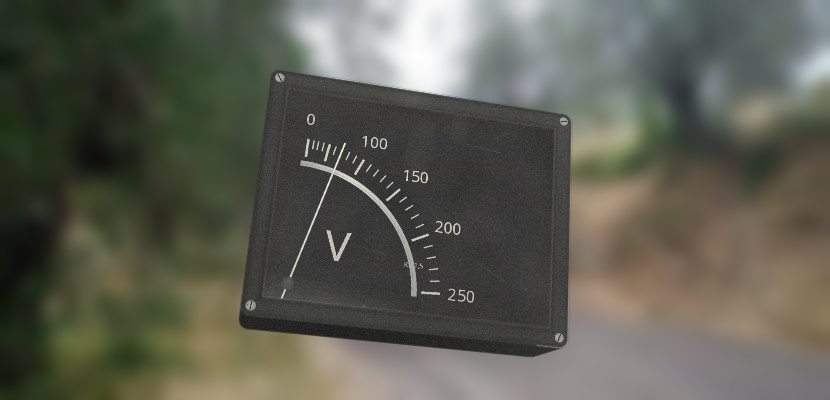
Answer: 70 V
